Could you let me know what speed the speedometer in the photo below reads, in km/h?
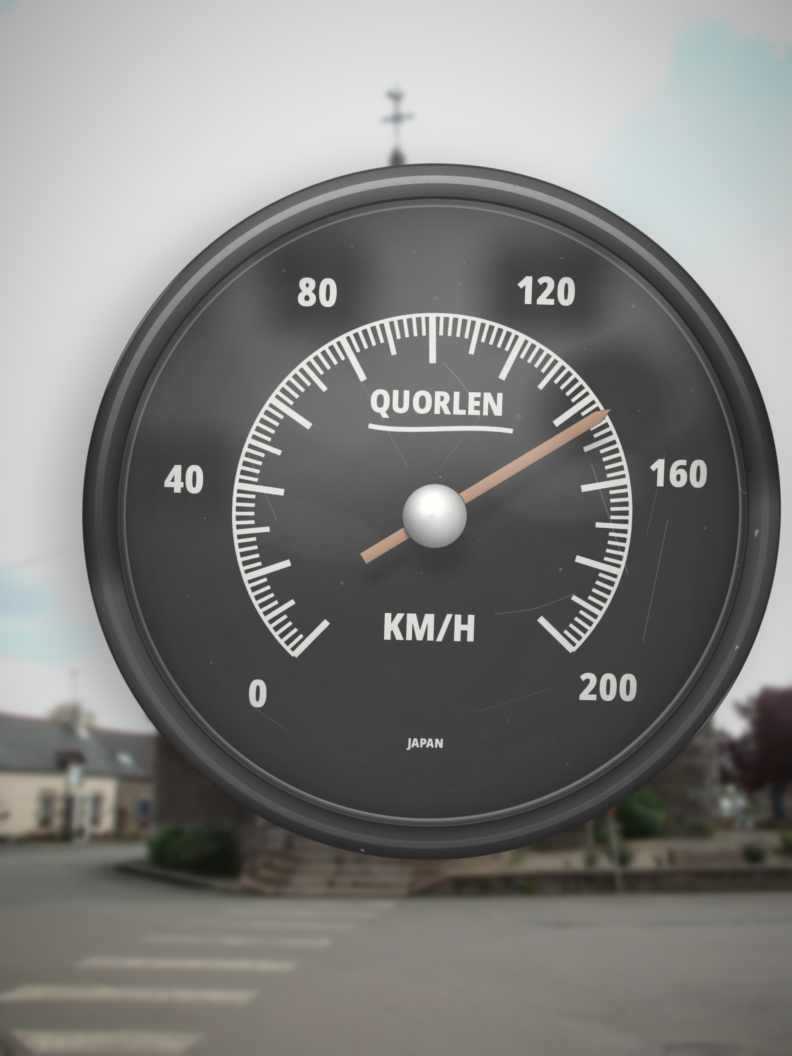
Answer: 144 km/h
